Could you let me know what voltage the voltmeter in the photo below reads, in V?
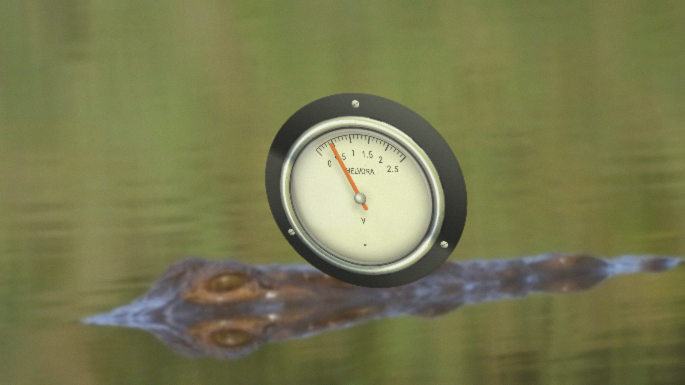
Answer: 0.5 V
